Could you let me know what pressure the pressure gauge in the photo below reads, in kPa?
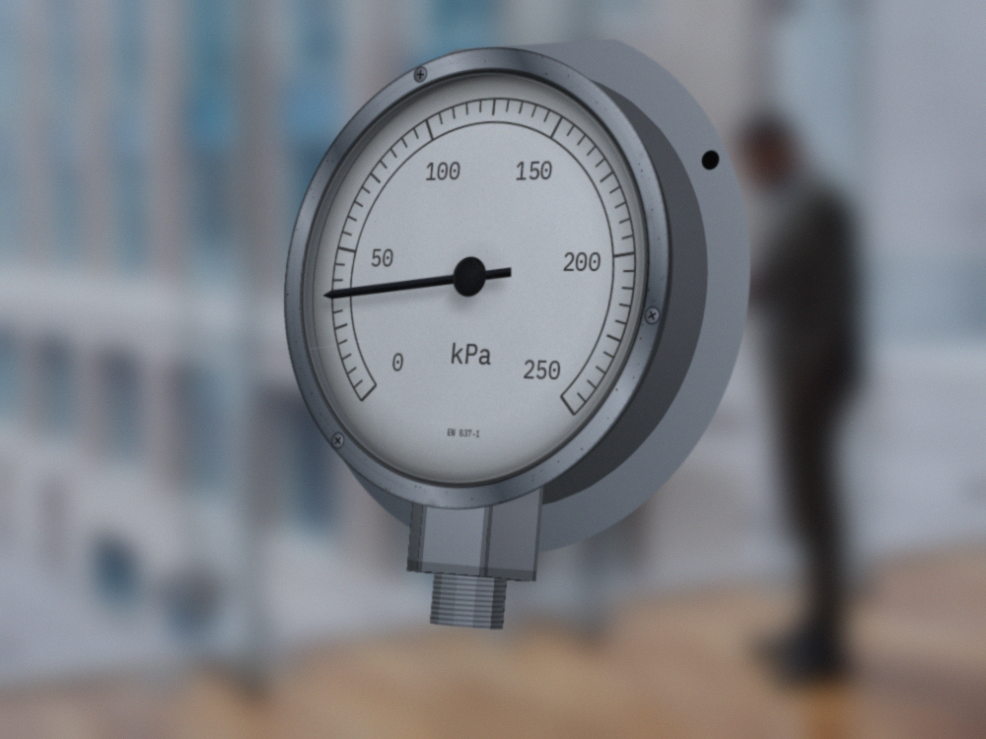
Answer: 35 kPa
